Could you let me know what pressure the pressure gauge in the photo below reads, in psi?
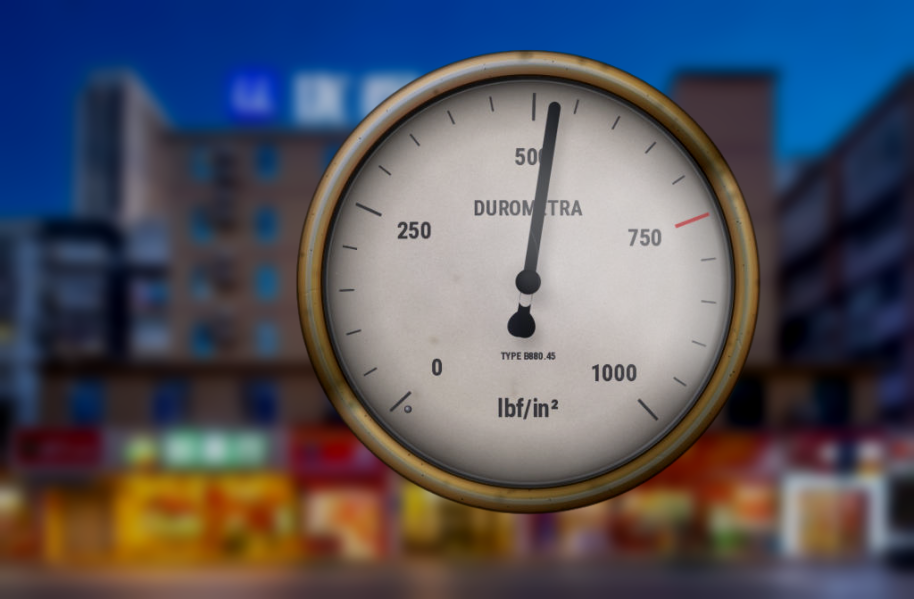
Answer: 525 psi
